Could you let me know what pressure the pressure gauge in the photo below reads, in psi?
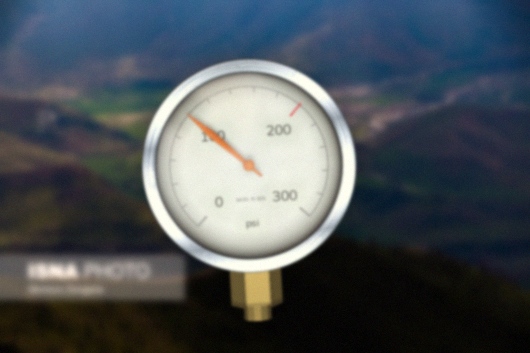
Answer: 100 psi
